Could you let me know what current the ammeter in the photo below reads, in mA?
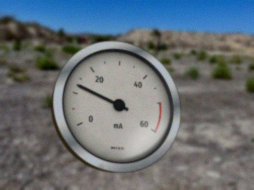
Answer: 12.5 mA
